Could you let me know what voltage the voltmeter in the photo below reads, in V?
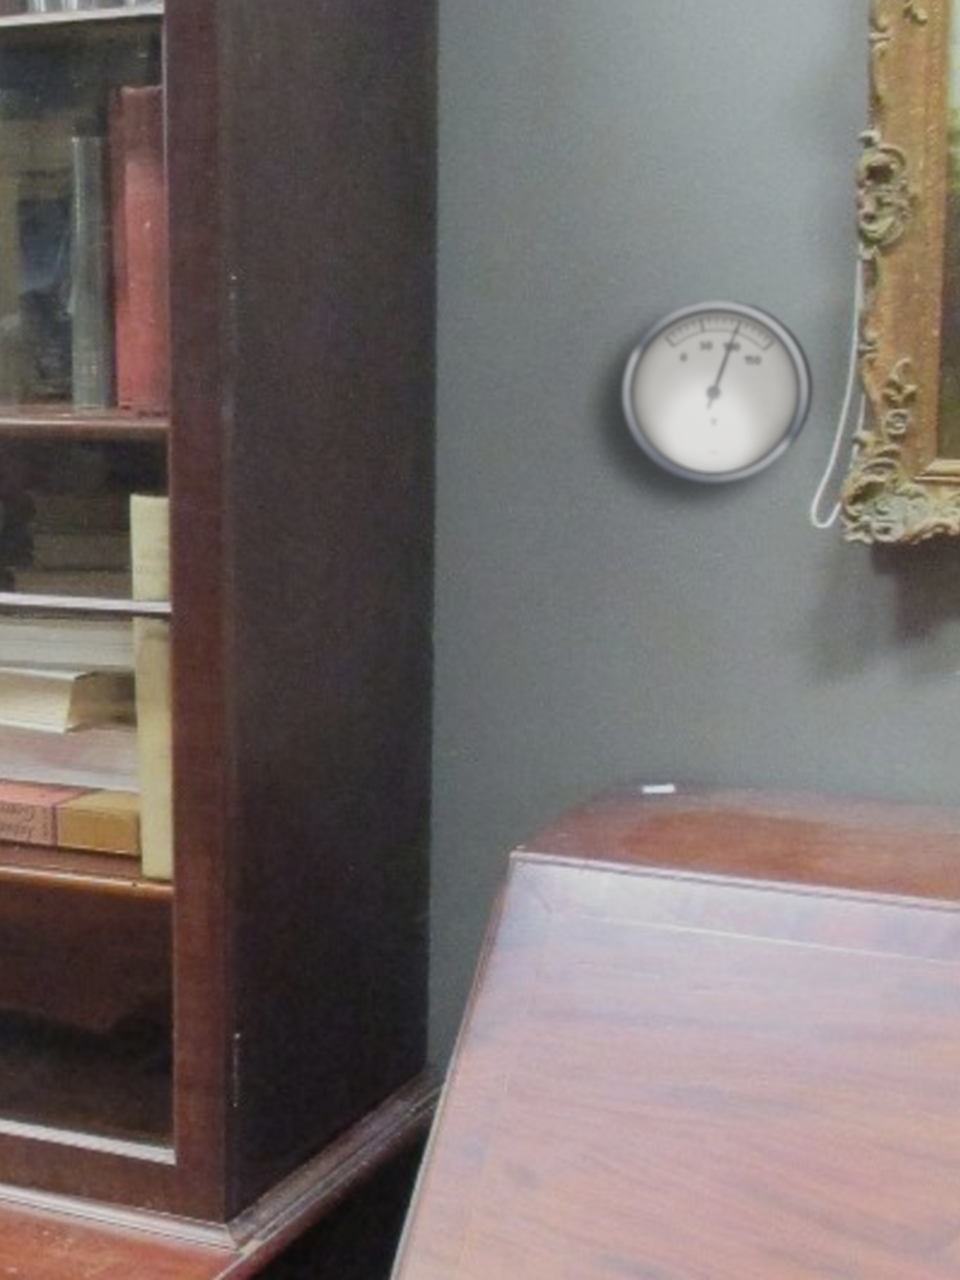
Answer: 100 V
